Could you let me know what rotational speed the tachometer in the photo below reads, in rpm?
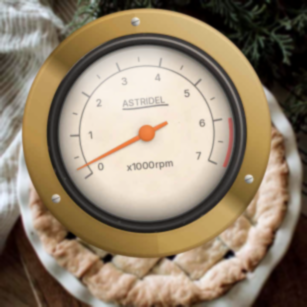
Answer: 250 rpm
